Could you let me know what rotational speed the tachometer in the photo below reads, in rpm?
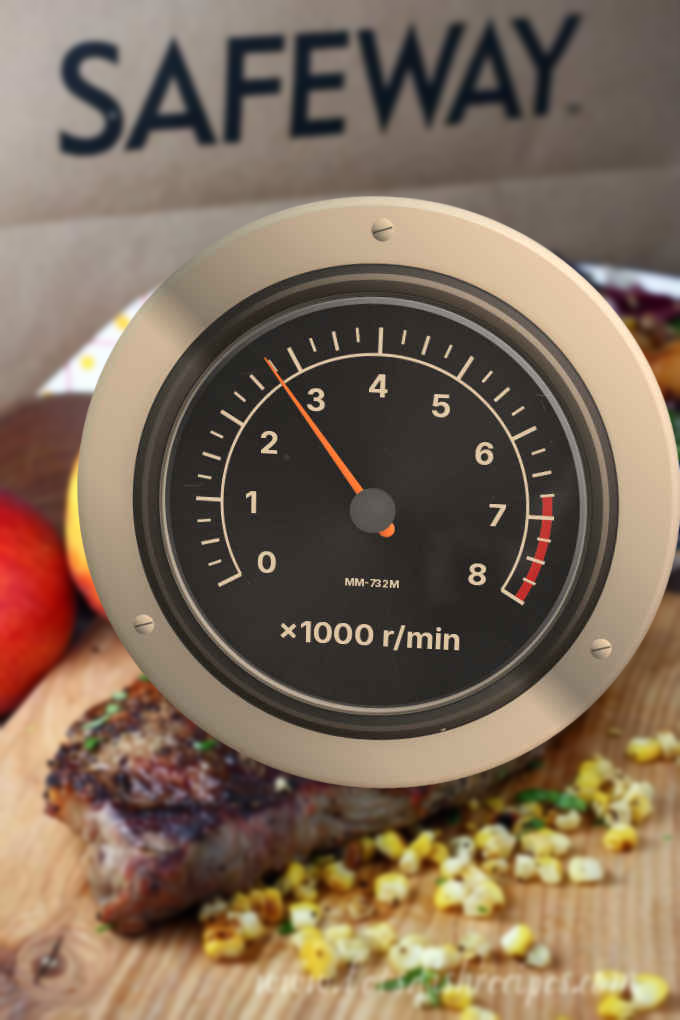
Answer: 2750 rpm
